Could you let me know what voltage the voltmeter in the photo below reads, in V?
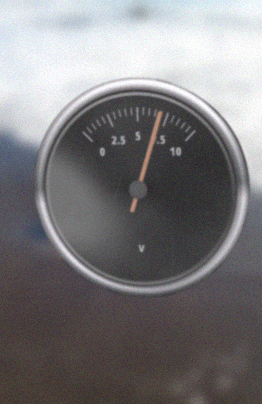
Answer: 7 V
